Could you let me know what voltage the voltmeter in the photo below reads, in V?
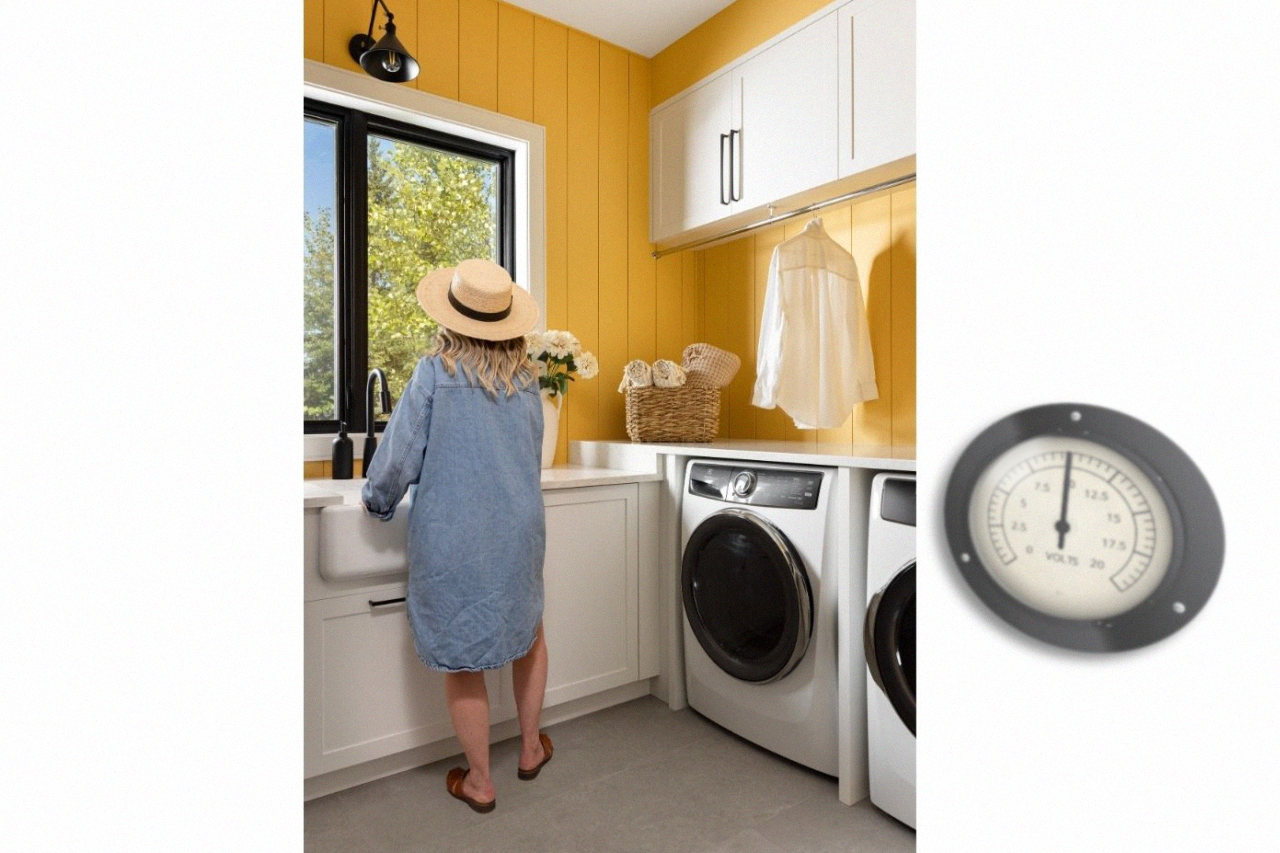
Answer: 10 V
